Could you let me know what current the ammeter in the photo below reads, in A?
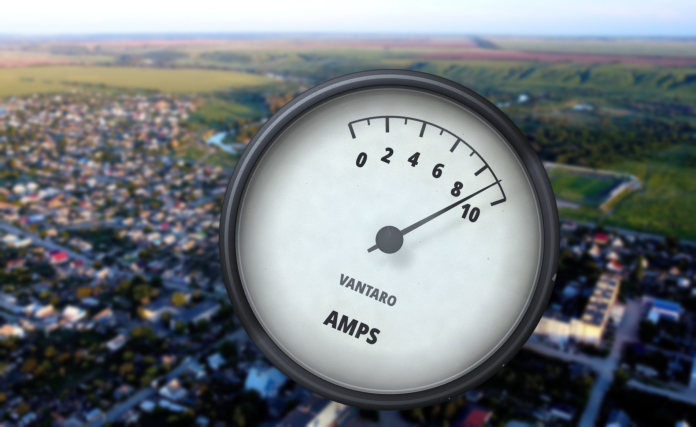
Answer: 9 A
